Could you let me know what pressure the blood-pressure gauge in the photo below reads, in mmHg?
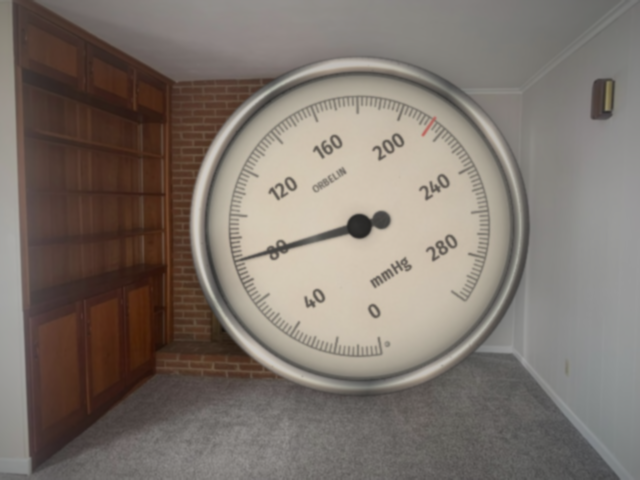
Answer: 80 mmHg
